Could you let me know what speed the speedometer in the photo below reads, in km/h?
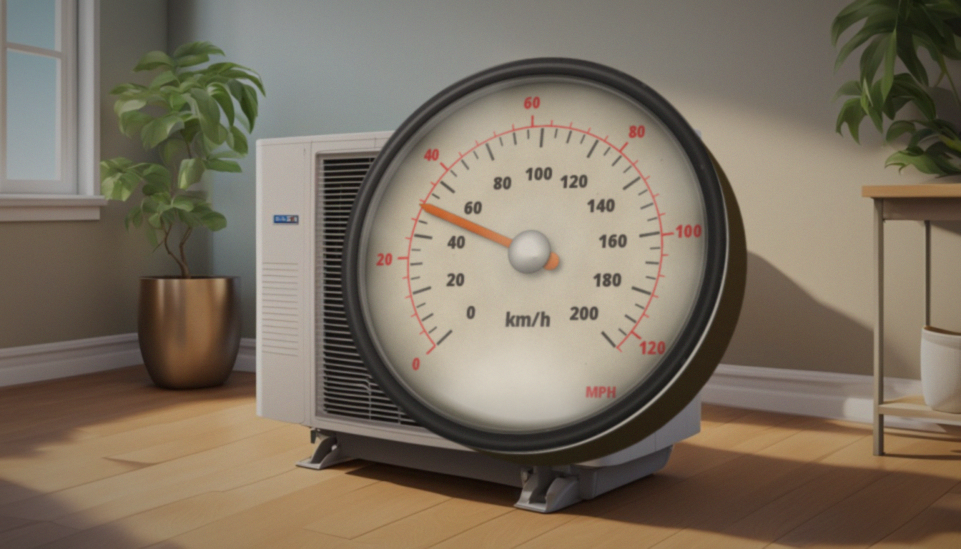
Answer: 50 km/h
